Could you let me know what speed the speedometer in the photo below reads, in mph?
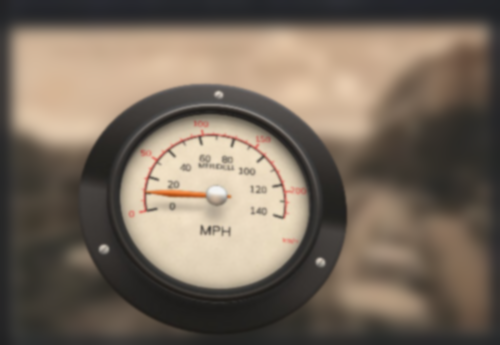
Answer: 10 mph
